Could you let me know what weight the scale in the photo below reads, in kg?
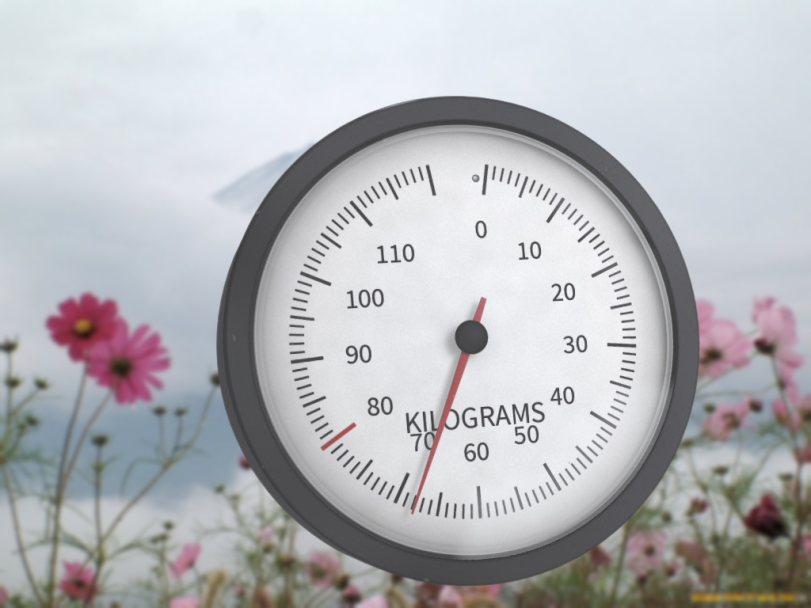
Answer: 68 kg
